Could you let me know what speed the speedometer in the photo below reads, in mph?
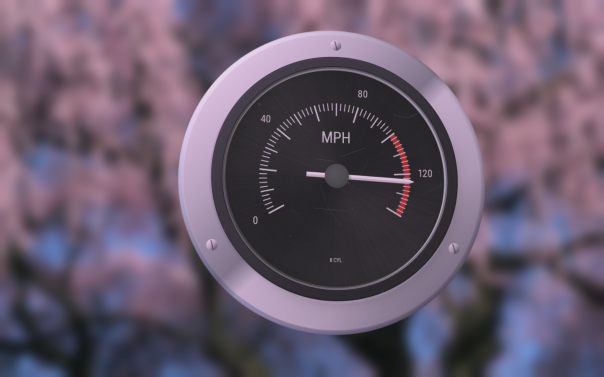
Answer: 124 mph
